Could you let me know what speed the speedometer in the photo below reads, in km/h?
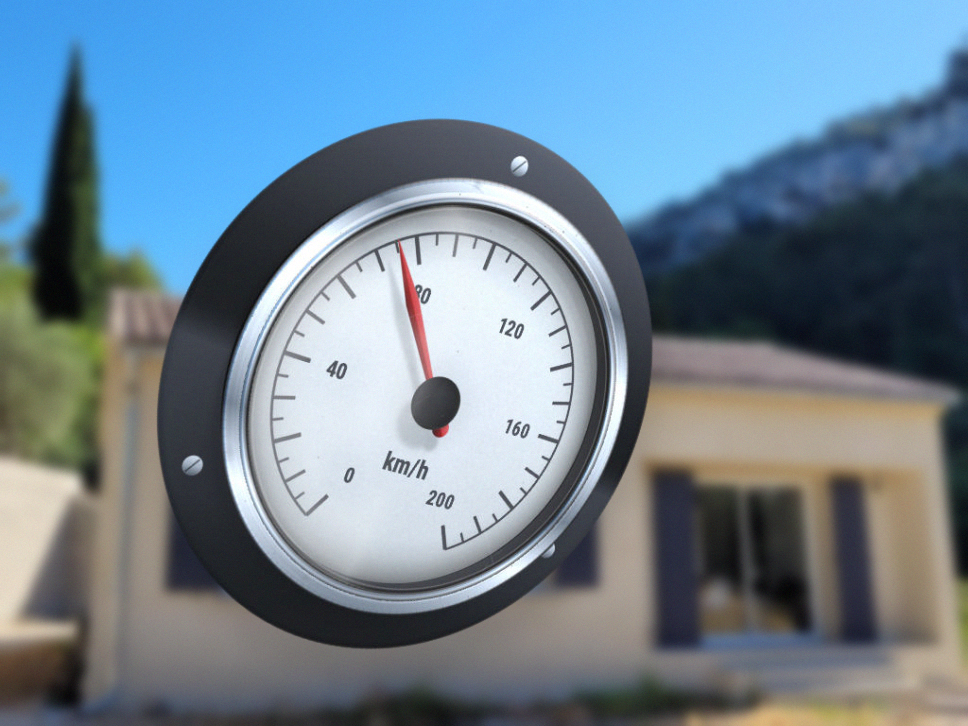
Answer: 75 km/h
